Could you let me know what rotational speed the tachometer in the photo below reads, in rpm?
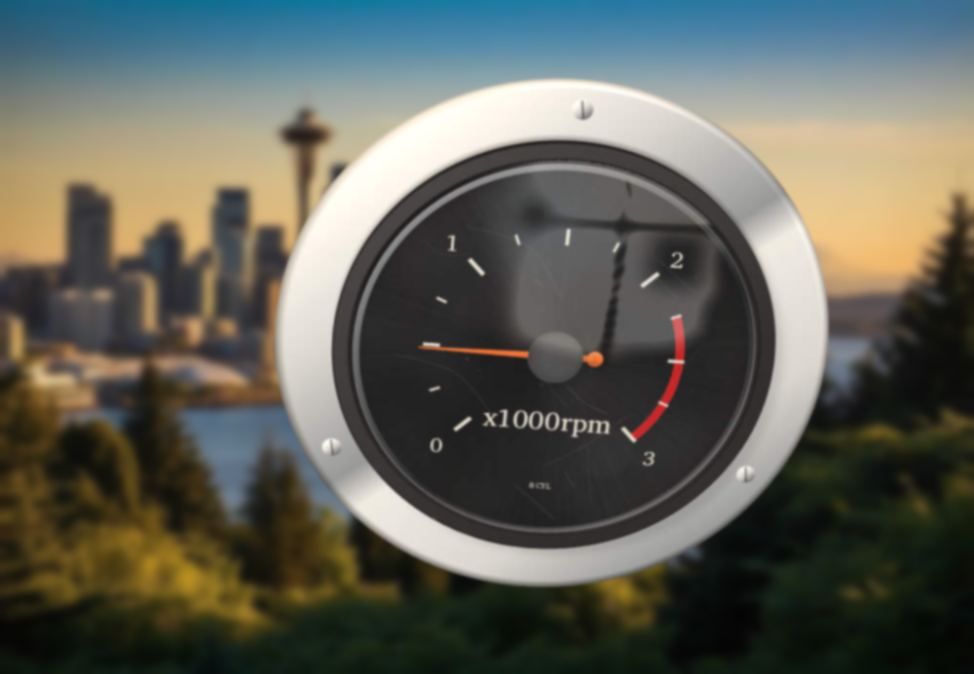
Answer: 500 rpm
